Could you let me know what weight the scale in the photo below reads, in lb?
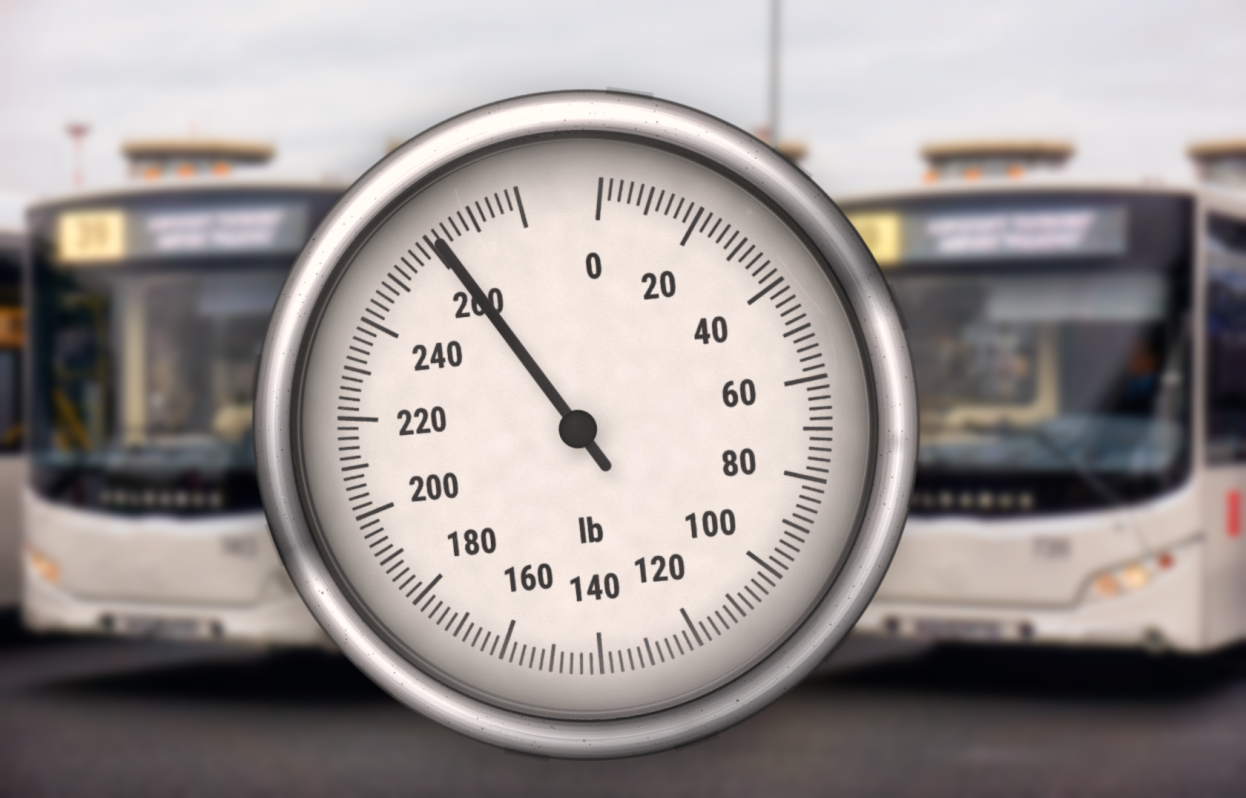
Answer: 262 lb
